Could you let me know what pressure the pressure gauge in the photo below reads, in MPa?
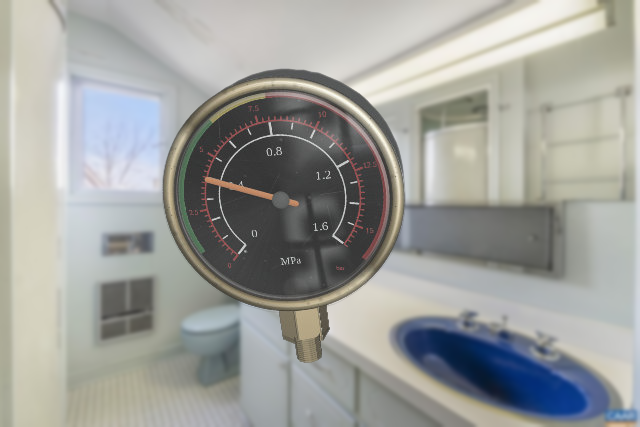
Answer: 0.4 MPa
